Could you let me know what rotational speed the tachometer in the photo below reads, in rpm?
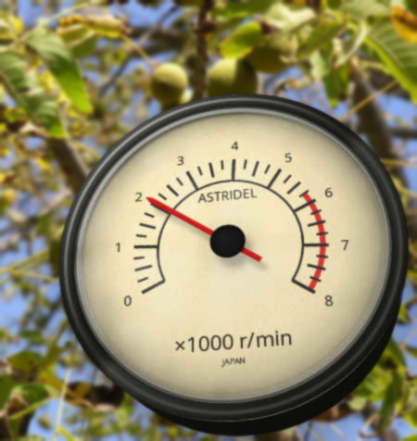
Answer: 2000 rpm
